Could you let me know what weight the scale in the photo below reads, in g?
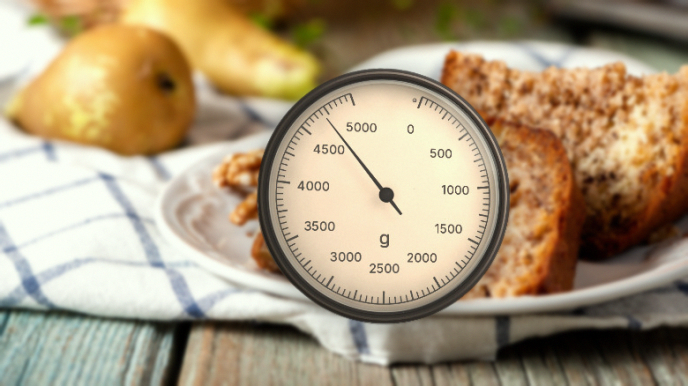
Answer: 4700 g
